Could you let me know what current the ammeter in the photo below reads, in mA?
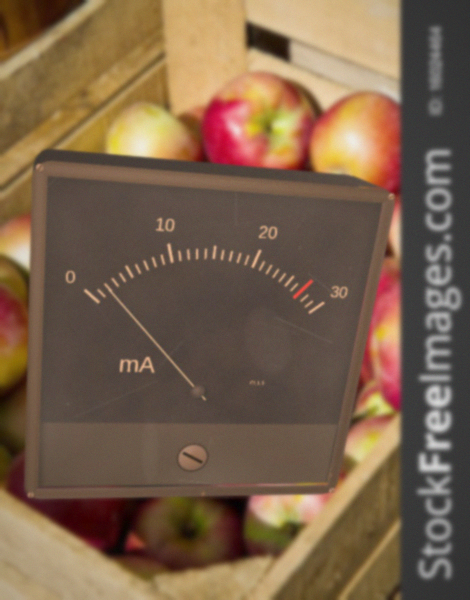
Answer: 2 mA
